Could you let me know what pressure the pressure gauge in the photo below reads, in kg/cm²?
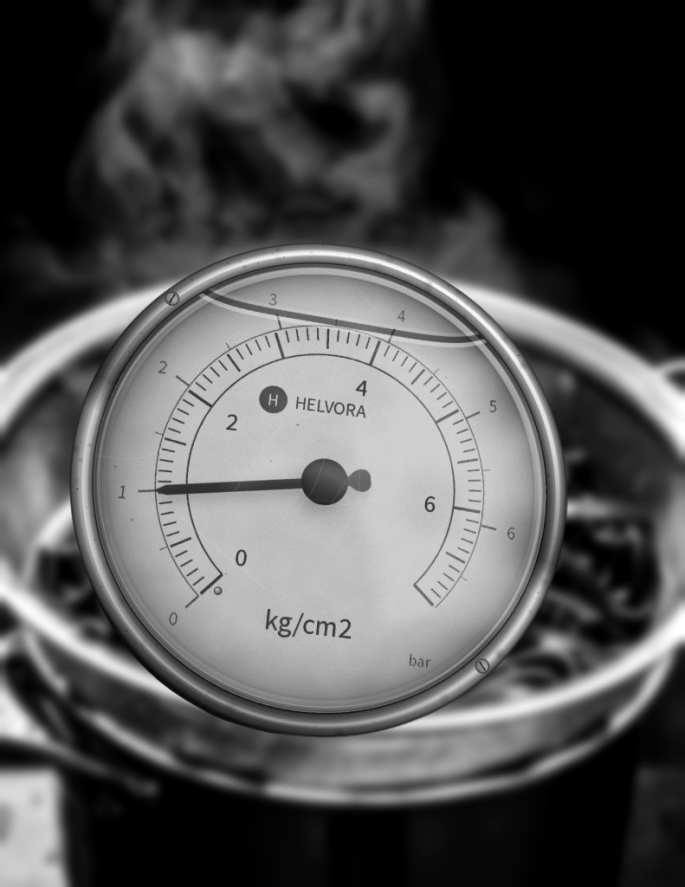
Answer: 1 kg/cm²
